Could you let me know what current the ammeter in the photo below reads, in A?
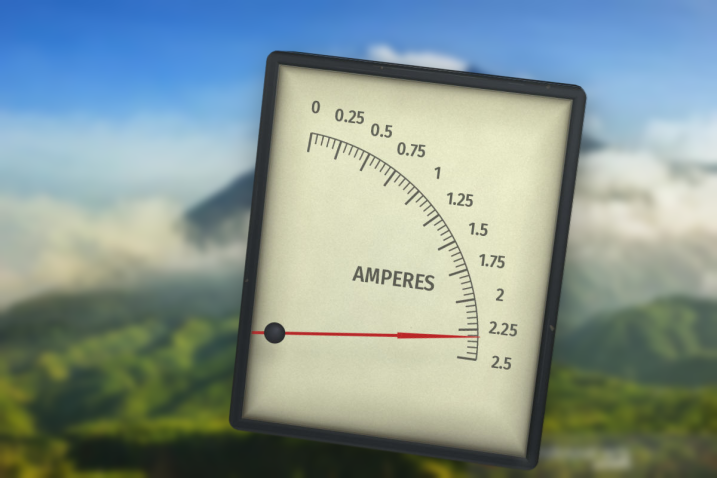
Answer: 2.3 A
